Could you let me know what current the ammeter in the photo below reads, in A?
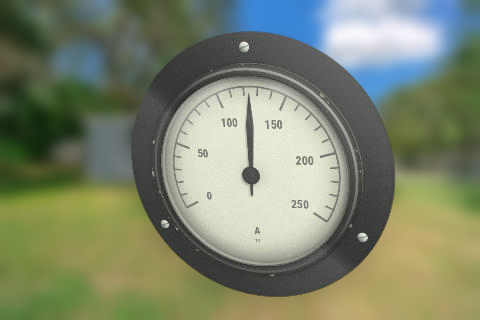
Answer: 125 A
